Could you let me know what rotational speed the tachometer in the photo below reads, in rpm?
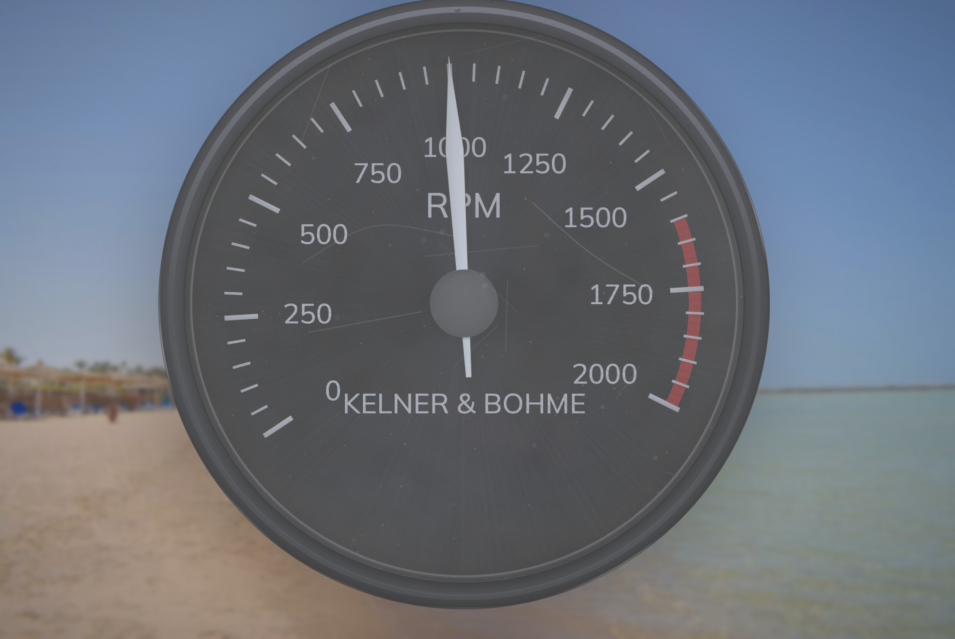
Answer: 1000 rpm
